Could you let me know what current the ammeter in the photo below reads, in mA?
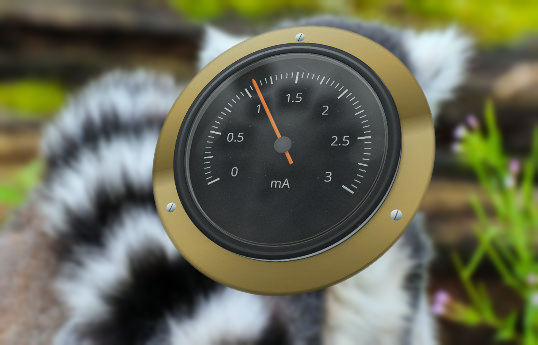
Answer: 1.1 mA
